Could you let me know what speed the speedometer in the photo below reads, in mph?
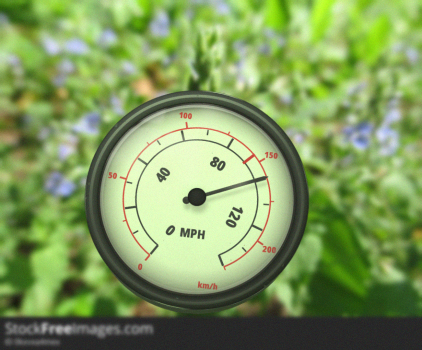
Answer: 100 mph
